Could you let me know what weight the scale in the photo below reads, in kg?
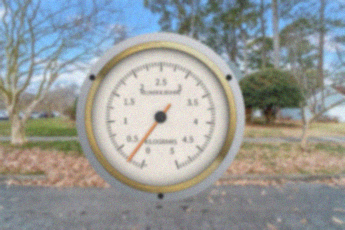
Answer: 0.25 kg
